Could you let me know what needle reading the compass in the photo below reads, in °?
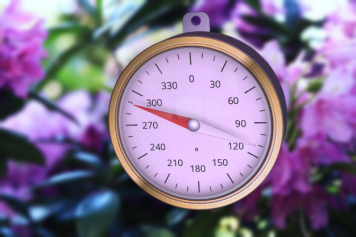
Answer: 290 °
